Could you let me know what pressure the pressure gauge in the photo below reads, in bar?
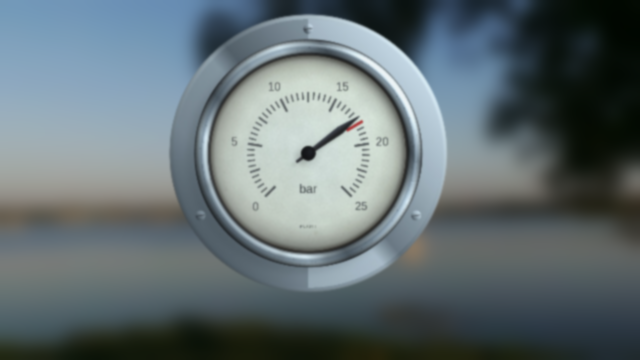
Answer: 17.5 bar
